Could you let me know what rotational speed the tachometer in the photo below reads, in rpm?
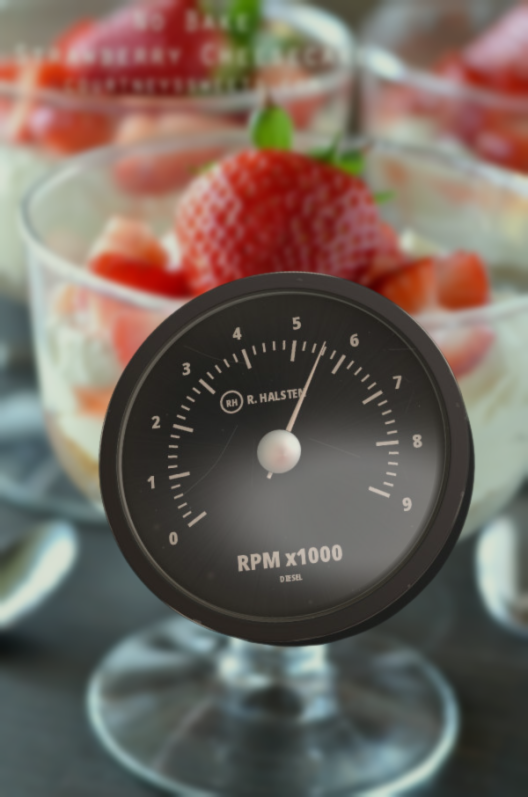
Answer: 5600 rpm
